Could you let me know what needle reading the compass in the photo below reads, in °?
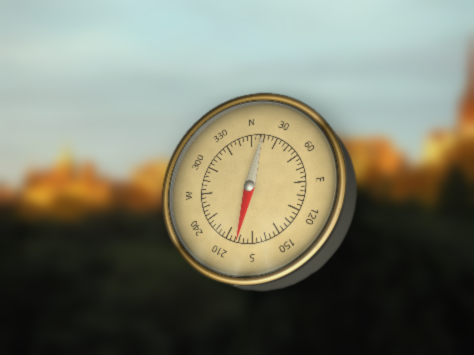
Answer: 195 °
